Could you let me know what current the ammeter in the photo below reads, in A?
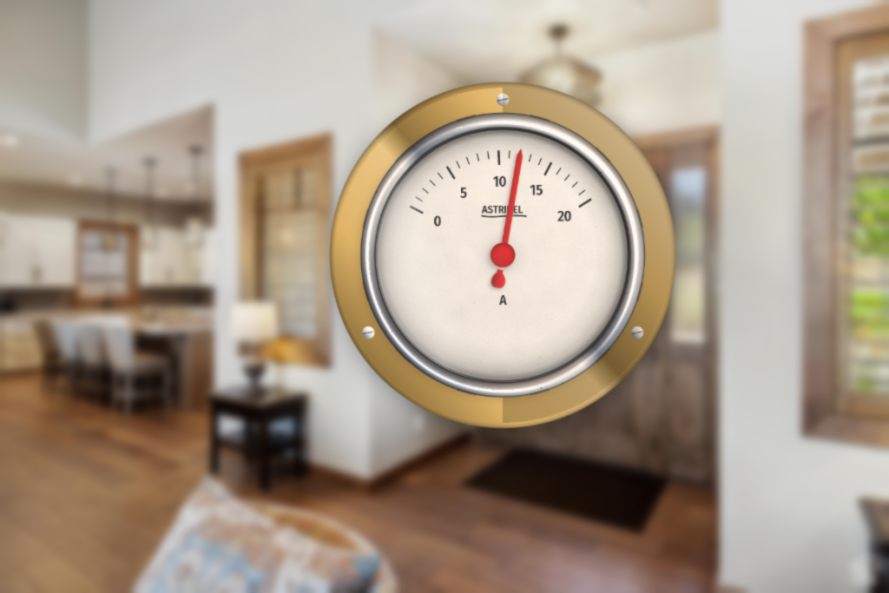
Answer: 12 A
